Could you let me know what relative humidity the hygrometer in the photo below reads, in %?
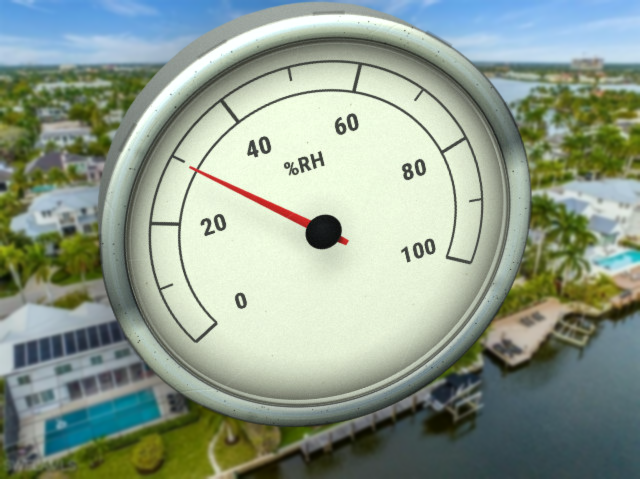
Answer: 30 %
